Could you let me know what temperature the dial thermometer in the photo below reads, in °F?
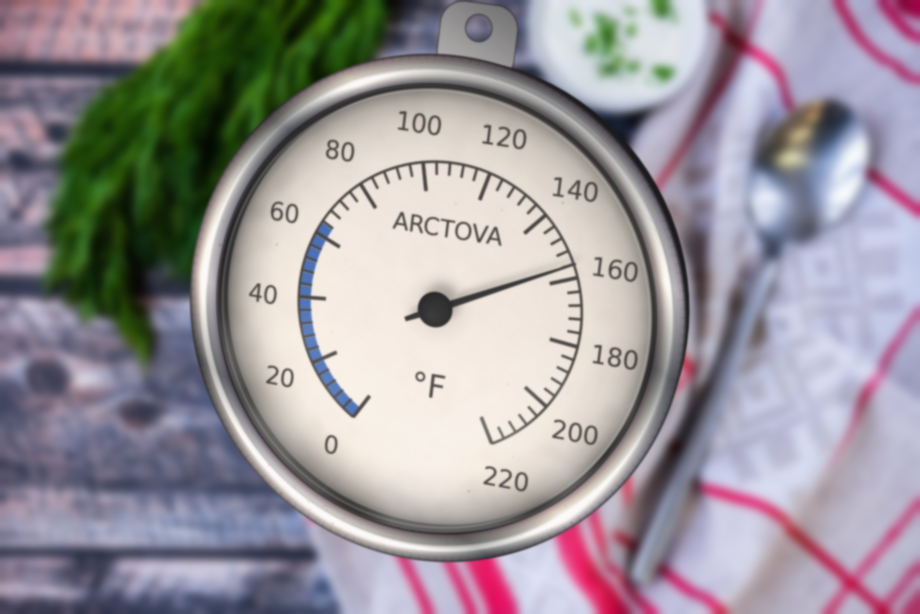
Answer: 156 °F
